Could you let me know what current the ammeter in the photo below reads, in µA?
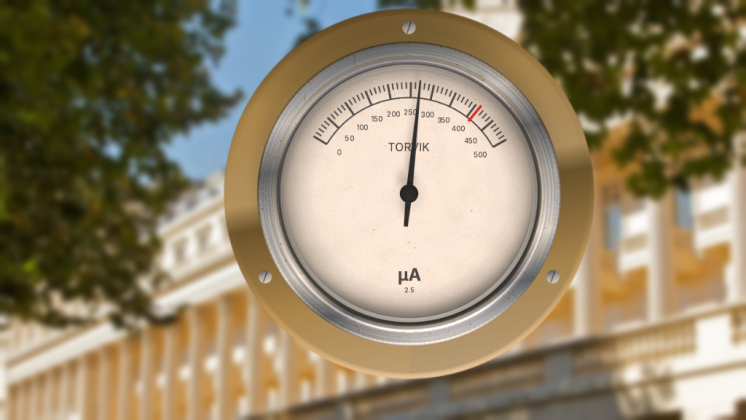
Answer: 270 µA
